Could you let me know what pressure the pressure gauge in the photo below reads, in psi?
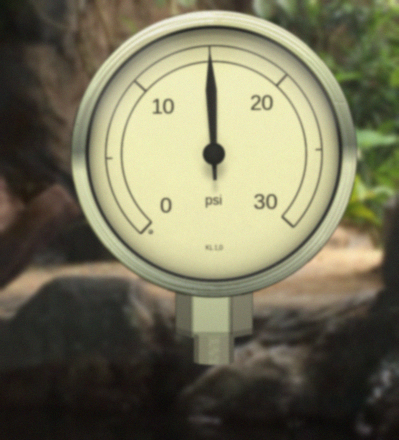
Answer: 15 psi
